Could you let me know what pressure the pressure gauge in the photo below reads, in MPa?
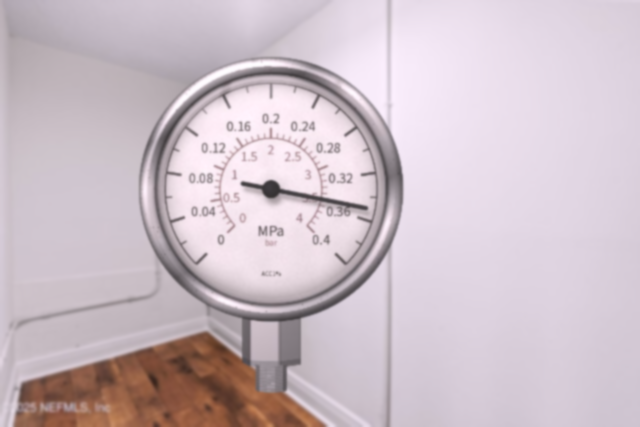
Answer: 0.35 MPa
